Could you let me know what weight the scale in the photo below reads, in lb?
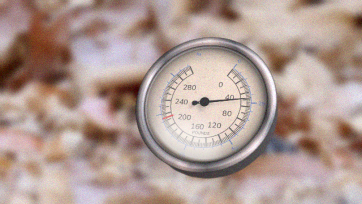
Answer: 50 lb
